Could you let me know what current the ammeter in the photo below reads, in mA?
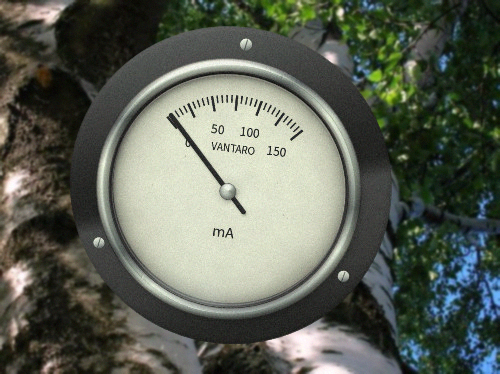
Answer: 5 mA
